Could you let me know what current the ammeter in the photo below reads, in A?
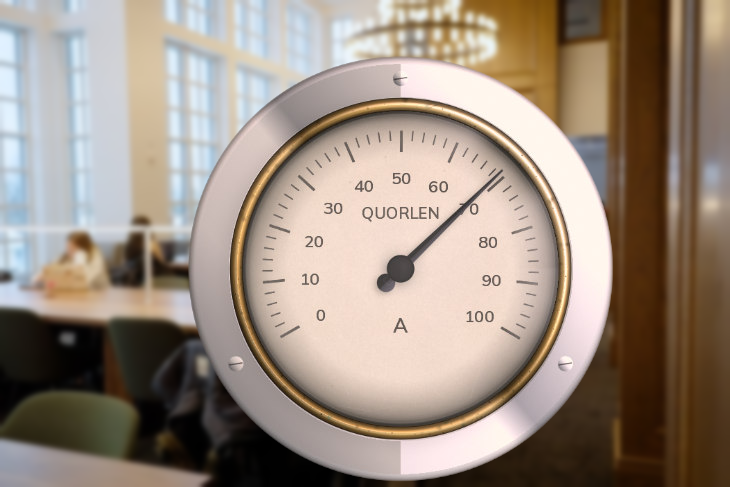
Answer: 69 A
